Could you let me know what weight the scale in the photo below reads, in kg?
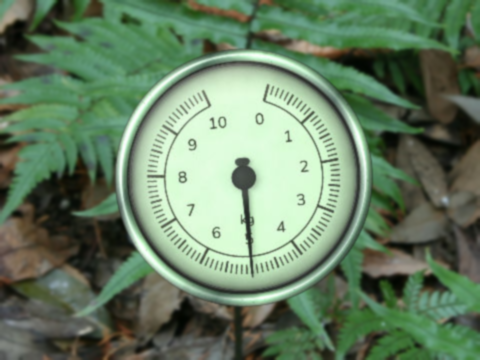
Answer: 5 kg
